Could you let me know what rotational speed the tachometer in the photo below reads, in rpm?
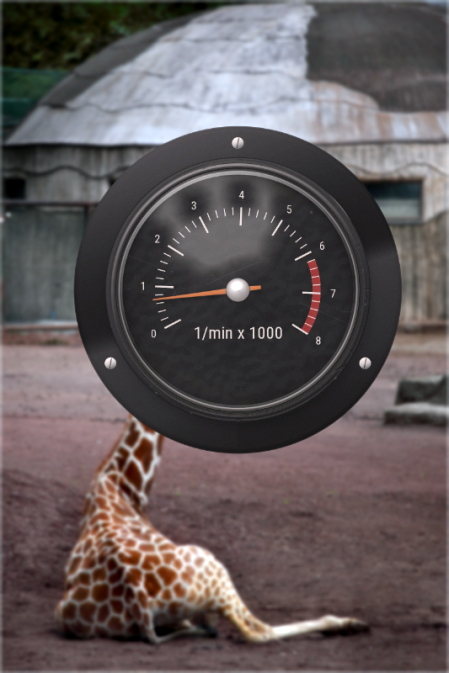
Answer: 700 rpm
